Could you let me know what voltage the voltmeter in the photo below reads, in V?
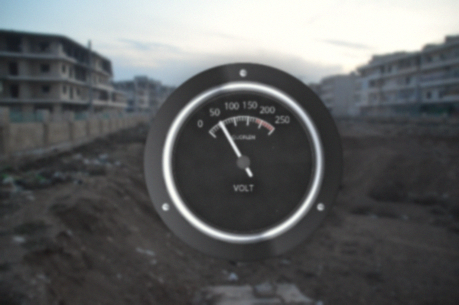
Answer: 50 V
